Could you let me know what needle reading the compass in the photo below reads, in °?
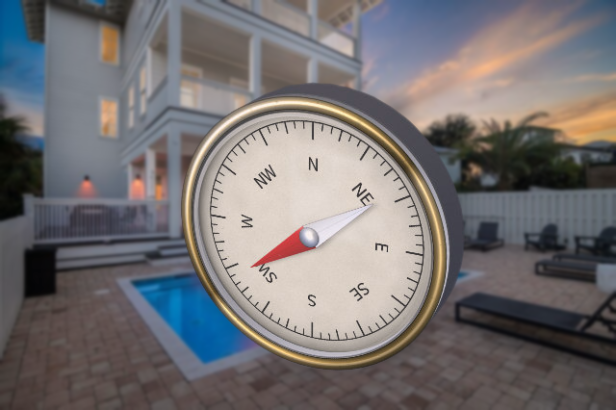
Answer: 235 °
